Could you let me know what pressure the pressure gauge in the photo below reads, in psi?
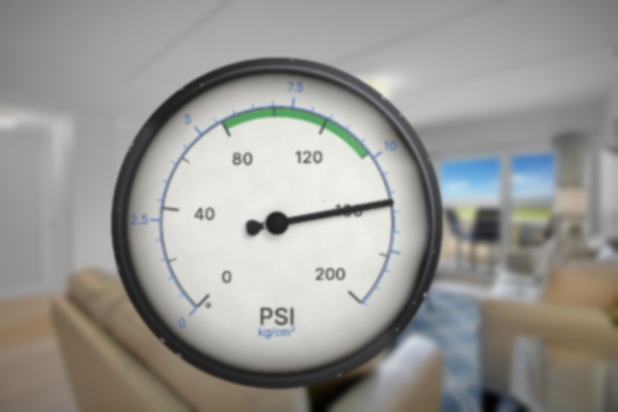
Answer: 160 psi
